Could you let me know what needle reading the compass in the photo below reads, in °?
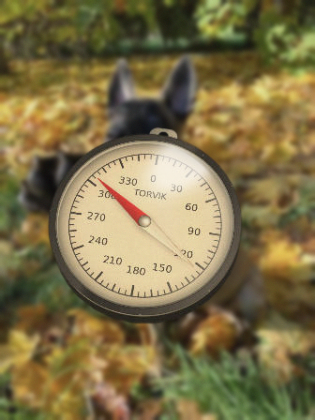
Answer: 305 °
